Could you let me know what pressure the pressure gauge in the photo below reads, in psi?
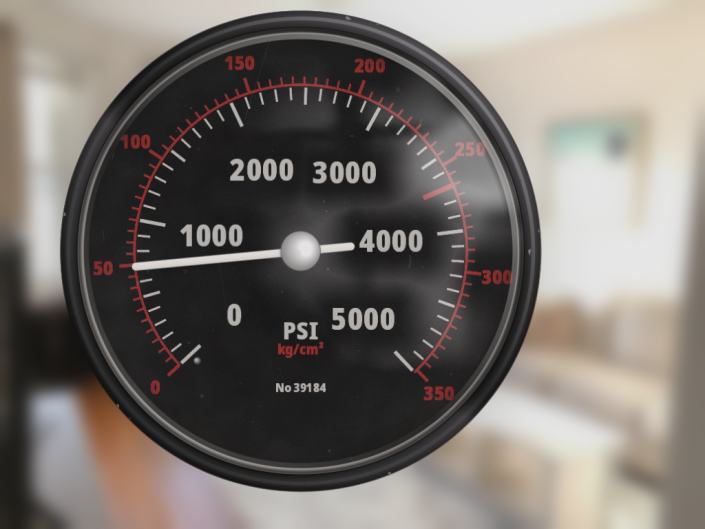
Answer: 700 psi
